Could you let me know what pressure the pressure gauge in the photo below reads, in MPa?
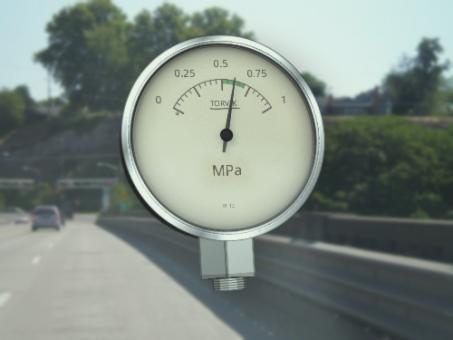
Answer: 0.6 MPa
